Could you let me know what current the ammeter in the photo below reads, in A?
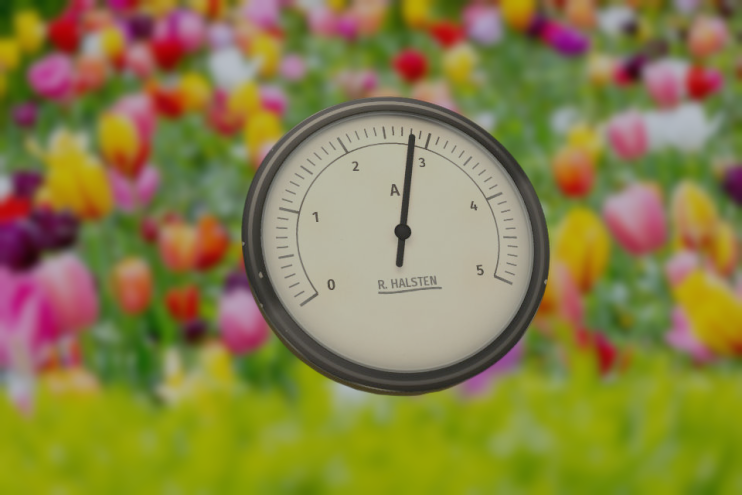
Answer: 2.8 A
